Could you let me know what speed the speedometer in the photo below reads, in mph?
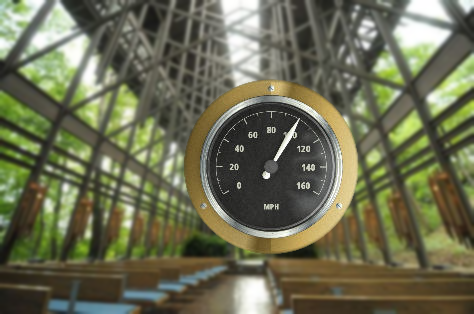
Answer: 100 mph
